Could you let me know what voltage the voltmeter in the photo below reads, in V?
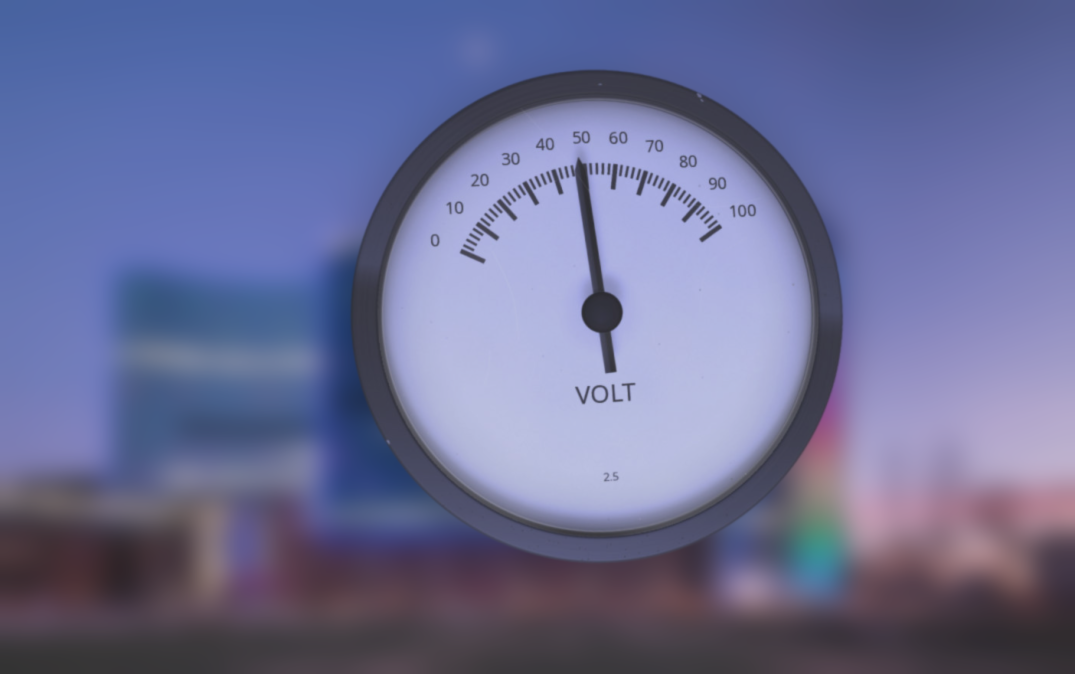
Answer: 48 V
